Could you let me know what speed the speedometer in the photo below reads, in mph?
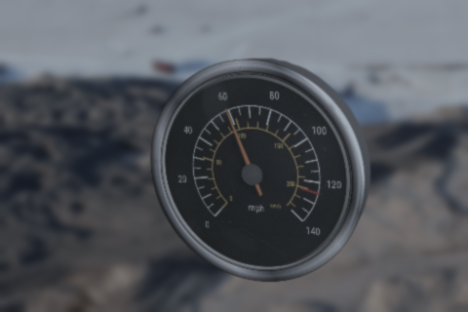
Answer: 60 mph
